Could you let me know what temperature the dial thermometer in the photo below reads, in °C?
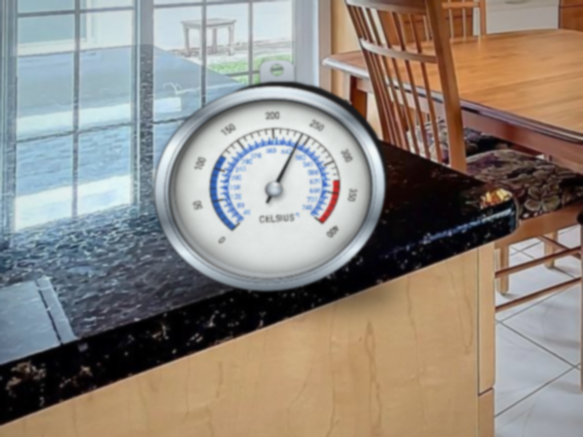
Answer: 240 °C
